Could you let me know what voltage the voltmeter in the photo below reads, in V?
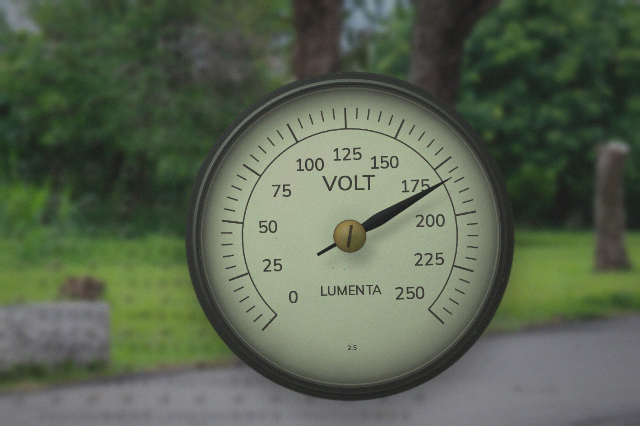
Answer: 182.5 V
